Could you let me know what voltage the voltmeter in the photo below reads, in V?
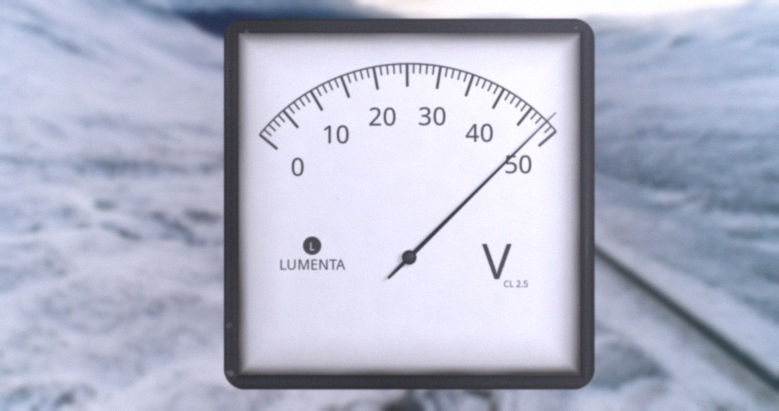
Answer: 48 V
